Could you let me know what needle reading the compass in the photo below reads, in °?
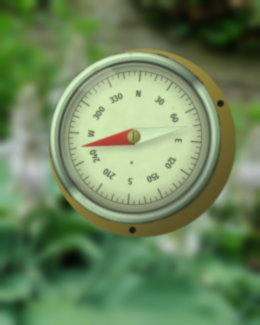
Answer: 255 °
